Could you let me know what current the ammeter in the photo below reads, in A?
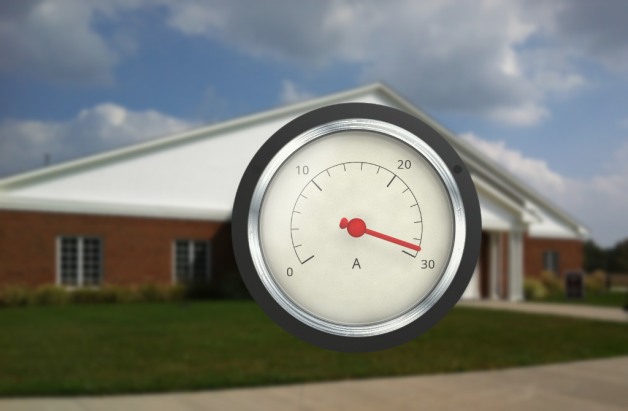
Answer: 29 A
